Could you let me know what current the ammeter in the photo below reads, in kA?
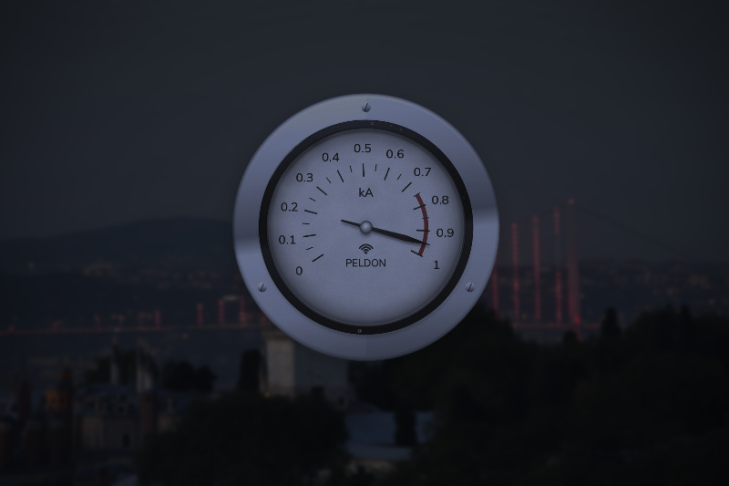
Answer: 0.95 kA
